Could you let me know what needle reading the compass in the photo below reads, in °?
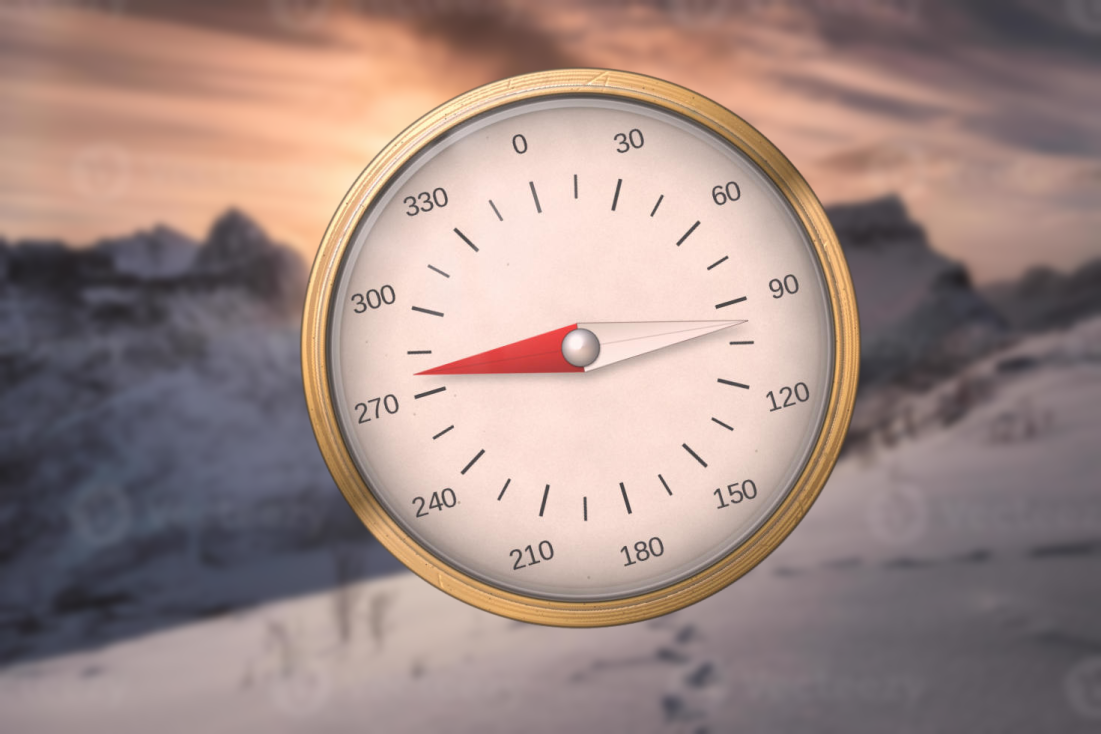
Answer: 277.5 °
